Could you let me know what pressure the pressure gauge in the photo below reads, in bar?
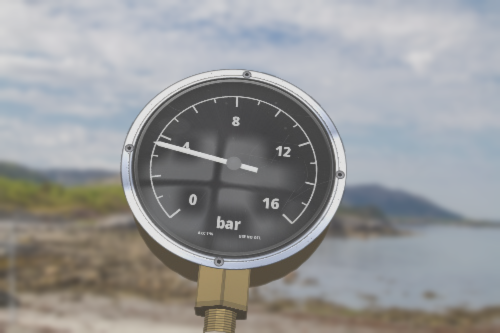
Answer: 3.5 bar
